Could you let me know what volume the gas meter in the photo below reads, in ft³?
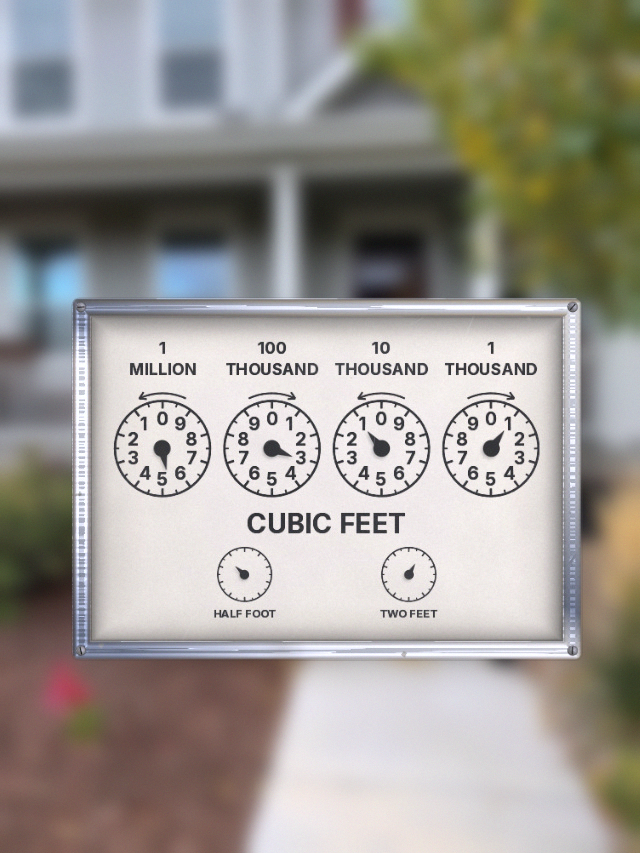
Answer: 531100 ft³
